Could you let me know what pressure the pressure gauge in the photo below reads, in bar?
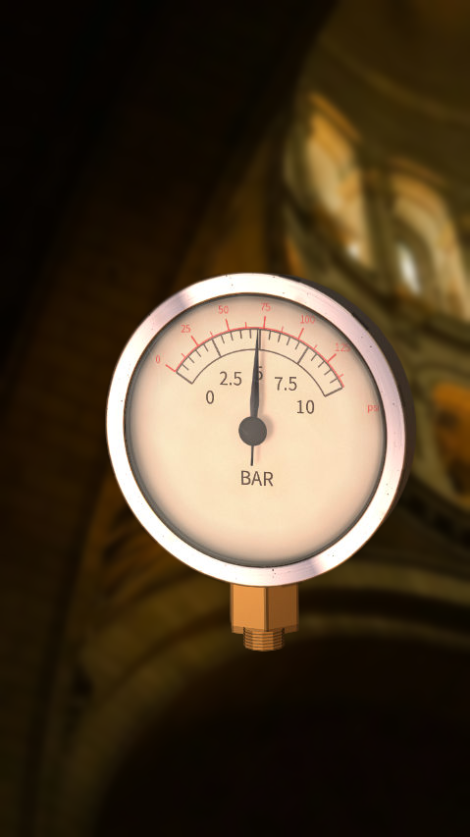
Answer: 5 bar
